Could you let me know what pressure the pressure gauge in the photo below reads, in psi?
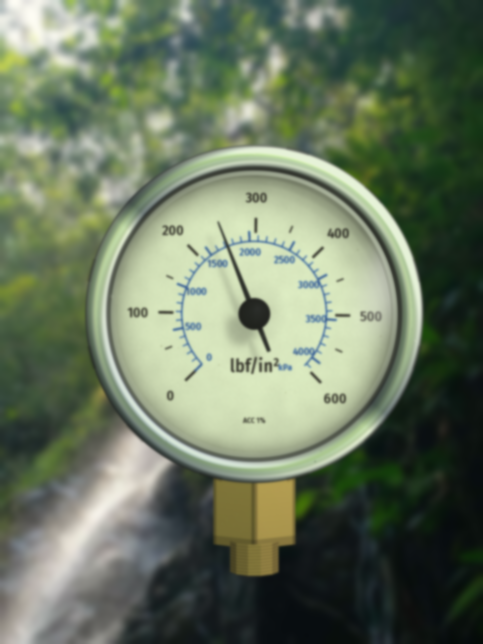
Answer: 250 psi
